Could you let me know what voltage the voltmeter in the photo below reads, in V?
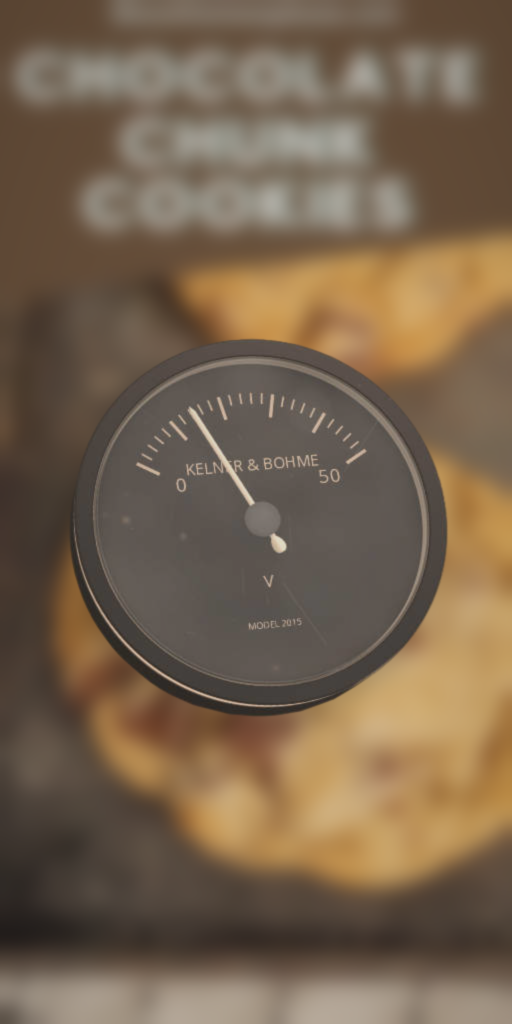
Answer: 14 V
